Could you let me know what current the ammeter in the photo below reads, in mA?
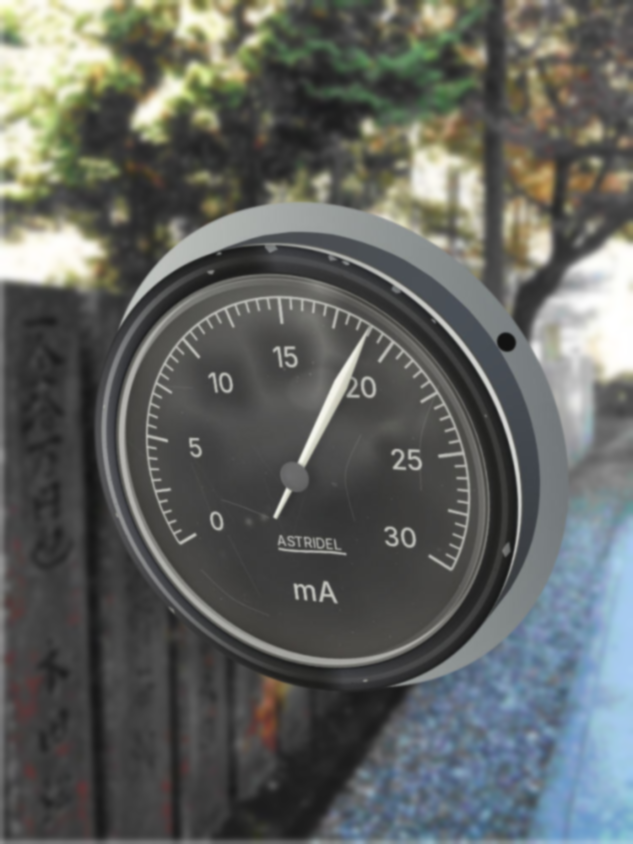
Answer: 19 mA
